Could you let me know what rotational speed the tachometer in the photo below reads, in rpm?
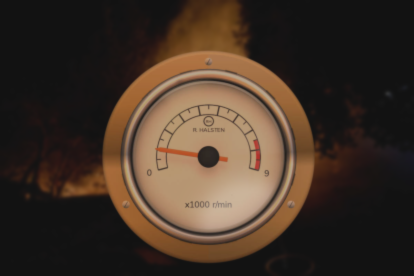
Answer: 1000 rpm
